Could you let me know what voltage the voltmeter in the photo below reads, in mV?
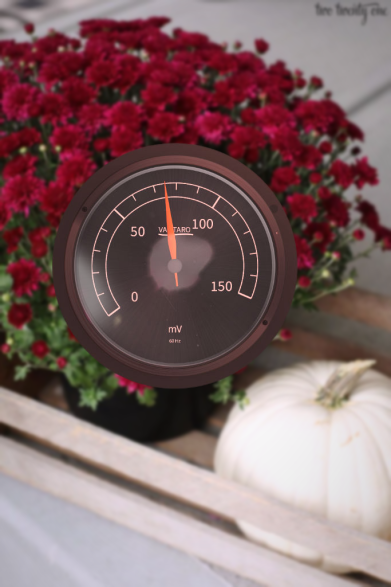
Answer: 75 mV
